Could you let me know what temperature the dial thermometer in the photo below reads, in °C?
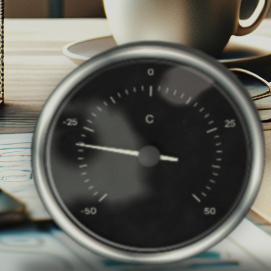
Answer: -30 °C
